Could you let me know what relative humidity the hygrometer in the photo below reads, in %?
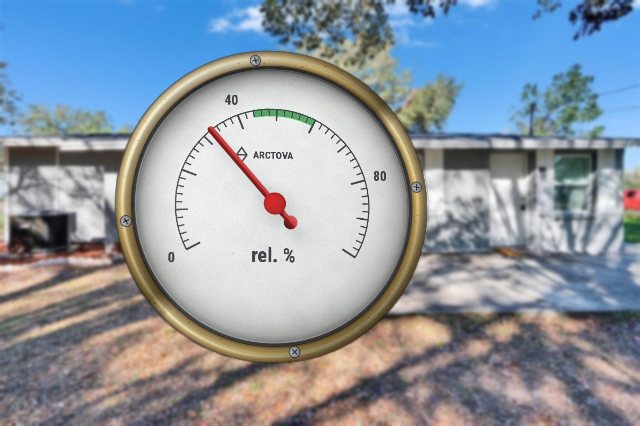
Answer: 32 %
